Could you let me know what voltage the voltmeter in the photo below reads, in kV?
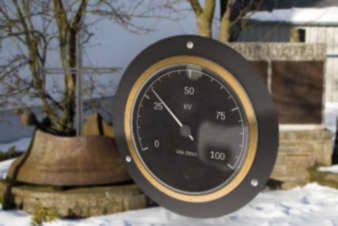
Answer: 30 kV
